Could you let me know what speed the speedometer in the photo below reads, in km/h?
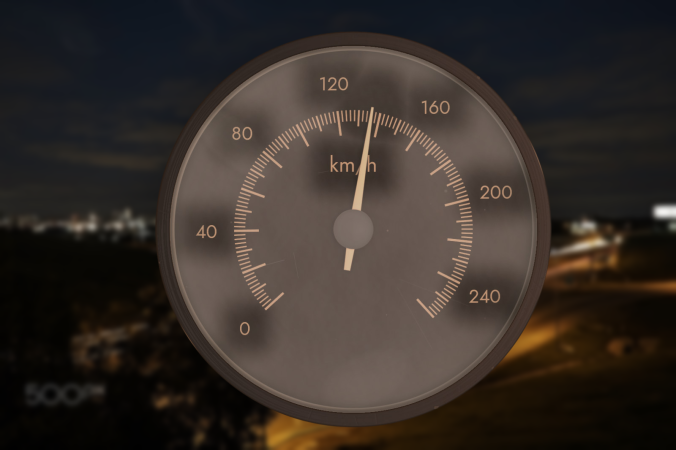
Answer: 136 km/h
